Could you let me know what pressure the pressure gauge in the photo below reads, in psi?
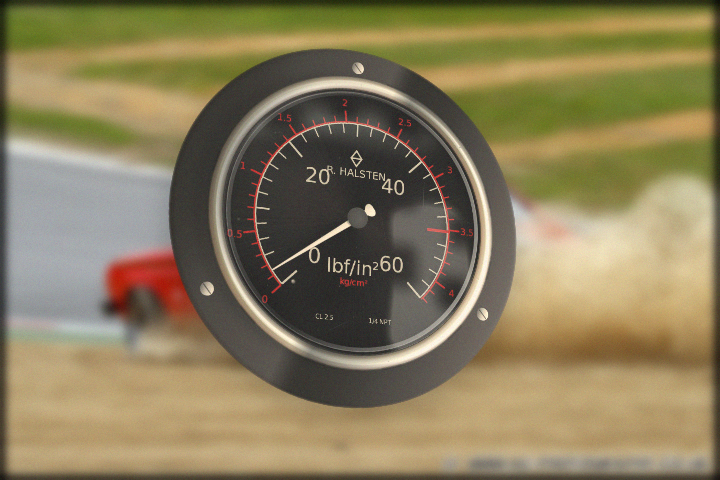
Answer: 2 psi
